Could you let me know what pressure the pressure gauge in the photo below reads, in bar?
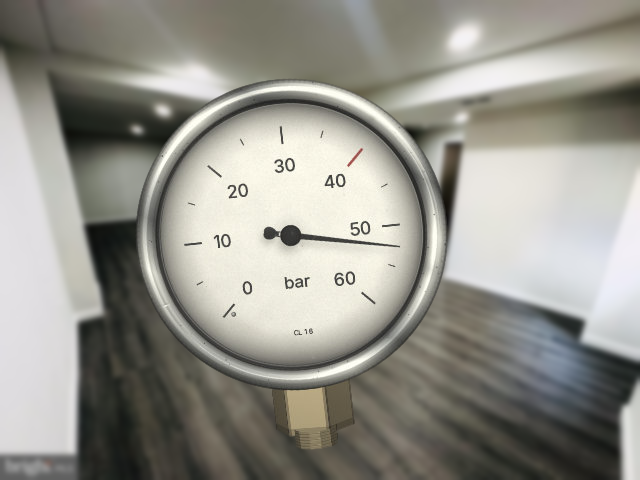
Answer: 52.5 bar
